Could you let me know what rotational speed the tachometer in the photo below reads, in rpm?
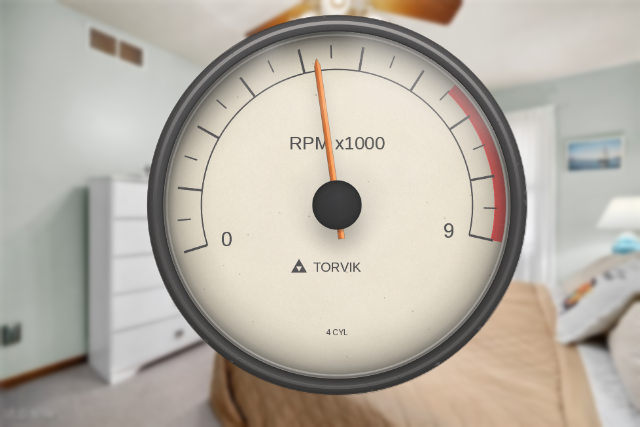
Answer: 4250 rpm
